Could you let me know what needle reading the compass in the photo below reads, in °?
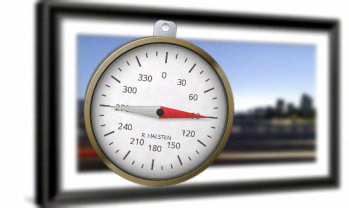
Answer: 90 °
